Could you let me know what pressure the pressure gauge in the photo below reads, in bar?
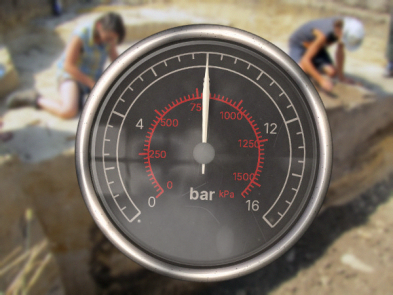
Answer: 8 bar
